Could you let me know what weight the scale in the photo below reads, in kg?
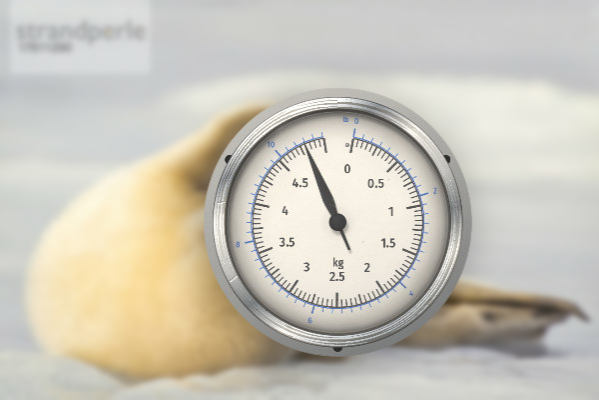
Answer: 4.8 kg
